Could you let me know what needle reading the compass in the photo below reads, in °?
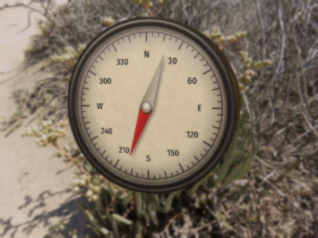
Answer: 200 °
